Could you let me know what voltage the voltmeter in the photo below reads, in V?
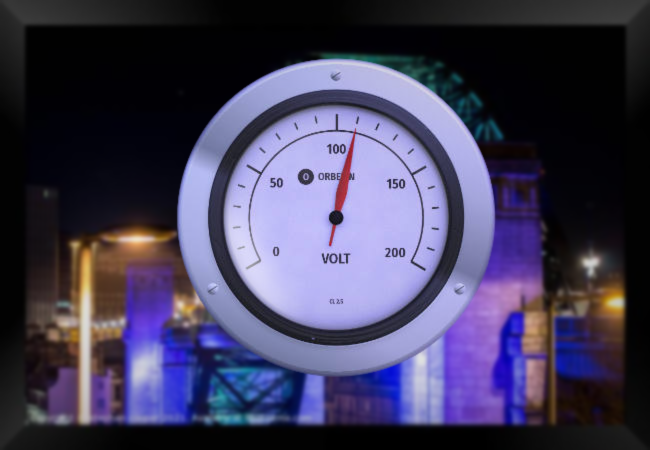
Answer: 110 V
